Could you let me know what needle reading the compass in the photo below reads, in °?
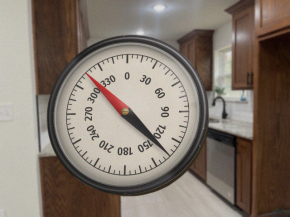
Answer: 315 °
